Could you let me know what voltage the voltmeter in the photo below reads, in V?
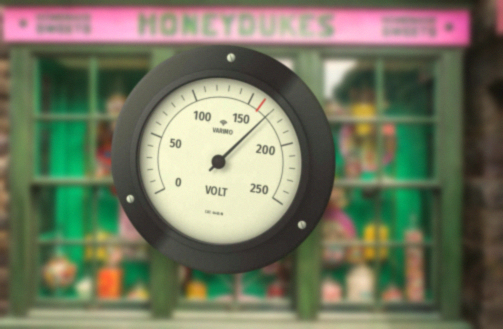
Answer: 170 V
